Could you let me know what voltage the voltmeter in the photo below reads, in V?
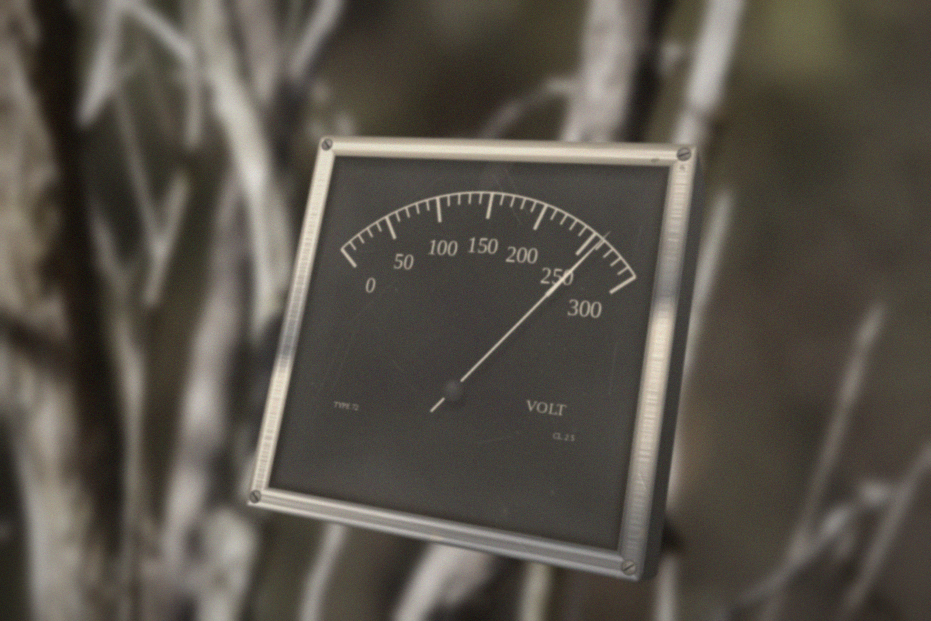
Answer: 260 V
